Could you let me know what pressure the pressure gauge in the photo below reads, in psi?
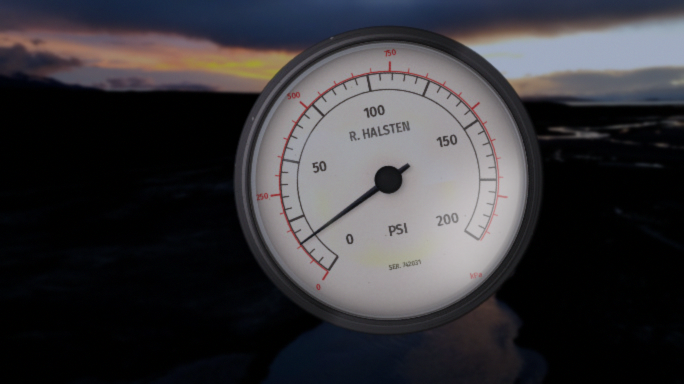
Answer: 15 psi
